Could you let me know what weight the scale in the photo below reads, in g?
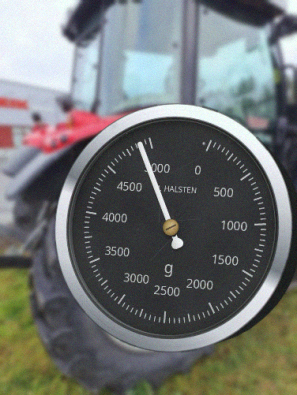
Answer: 4900 g
